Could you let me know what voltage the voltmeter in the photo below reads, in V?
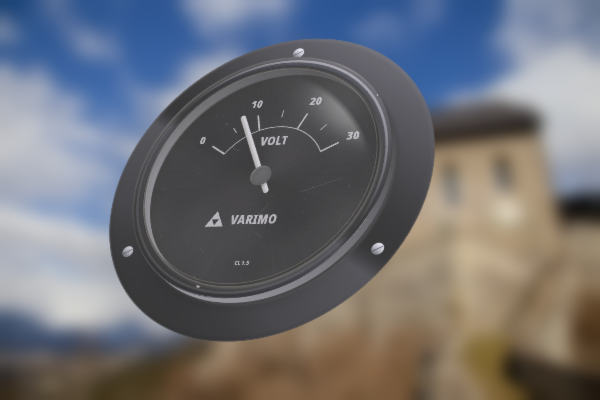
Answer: 7.5 V
